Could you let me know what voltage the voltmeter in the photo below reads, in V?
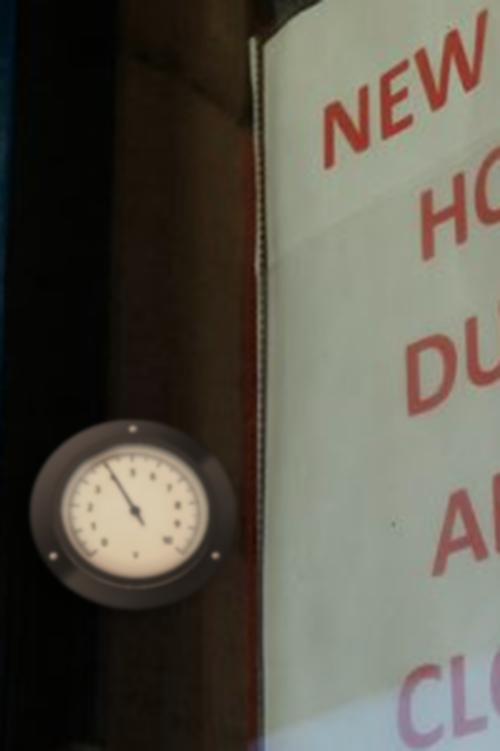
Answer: 4 V
